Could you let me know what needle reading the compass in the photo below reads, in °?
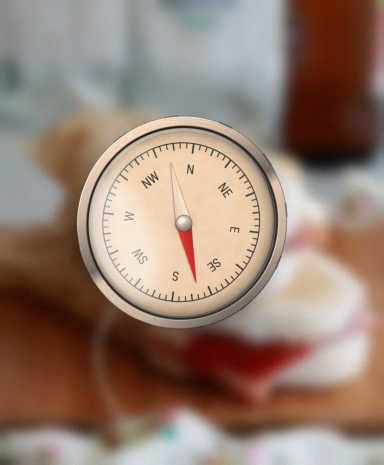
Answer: 160 °
